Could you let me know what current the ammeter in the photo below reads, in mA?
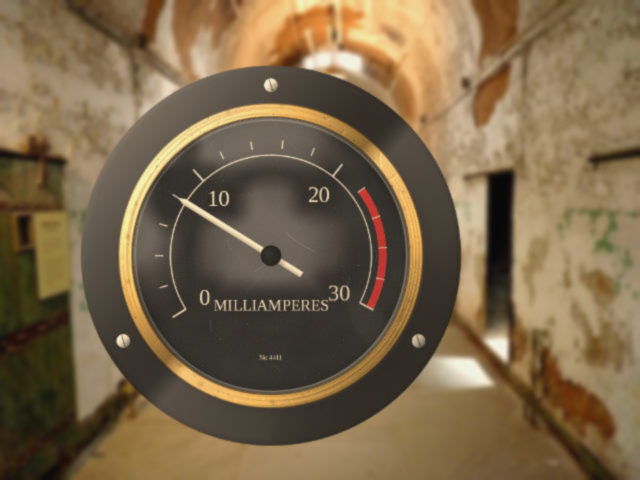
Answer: 8 mA
